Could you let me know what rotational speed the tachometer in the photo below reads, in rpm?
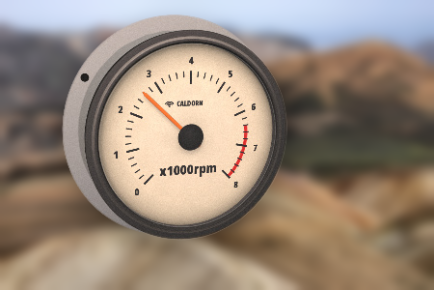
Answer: 2600 rpm
